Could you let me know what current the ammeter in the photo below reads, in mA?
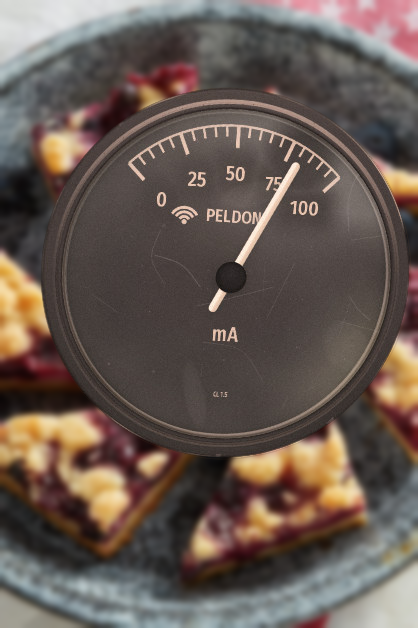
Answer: 80 mA
